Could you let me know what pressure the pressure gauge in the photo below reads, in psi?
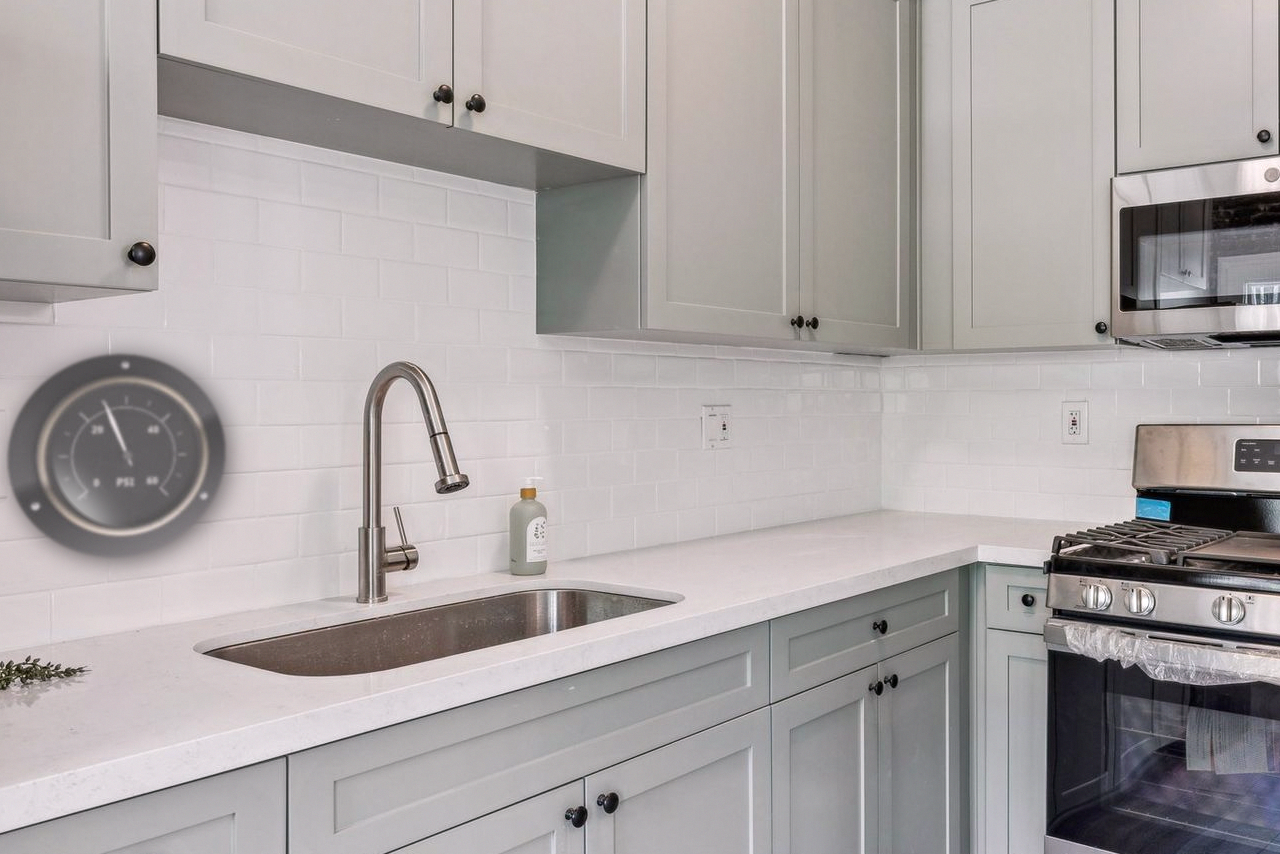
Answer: 25 psi
